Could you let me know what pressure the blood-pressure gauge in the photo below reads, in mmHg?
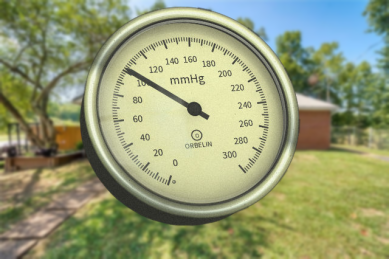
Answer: 100 mmHg
